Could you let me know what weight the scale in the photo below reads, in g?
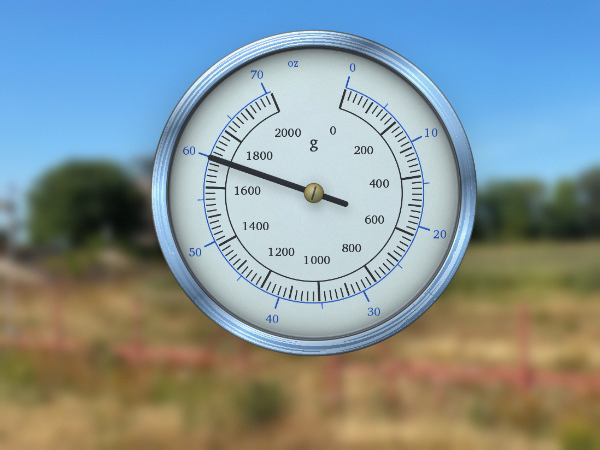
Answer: 1700 g
